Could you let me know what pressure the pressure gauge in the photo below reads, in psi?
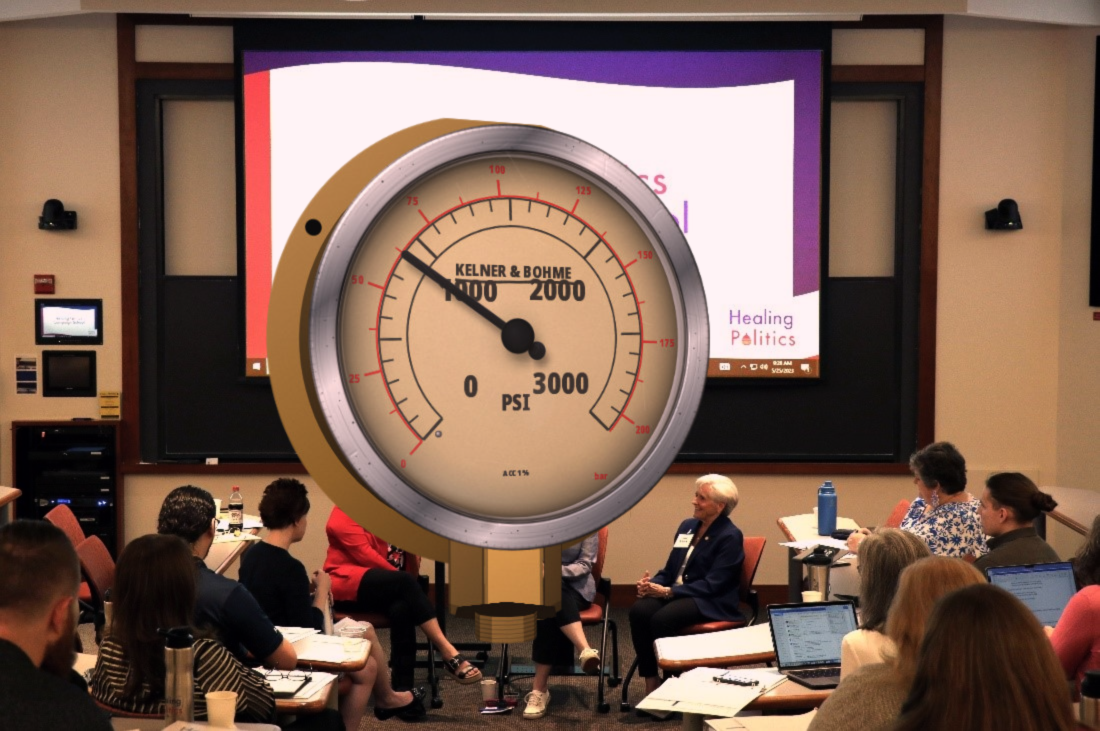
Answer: 900 psi
